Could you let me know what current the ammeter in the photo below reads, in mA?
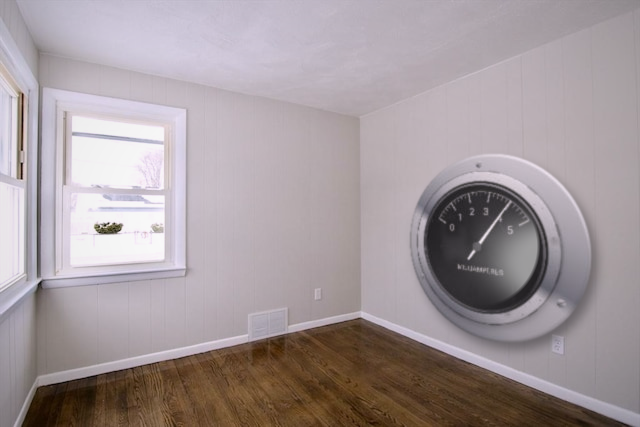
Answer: 4 mA
